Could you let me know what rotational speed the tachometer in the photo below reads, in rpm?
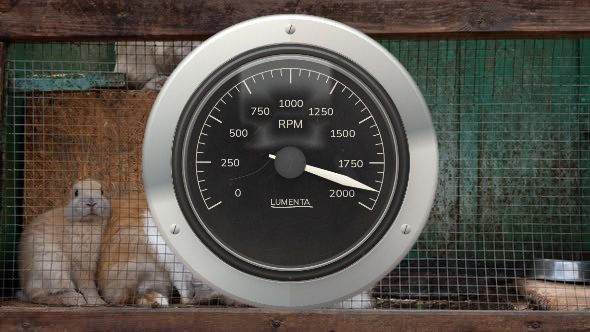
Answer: 1900 rpm
